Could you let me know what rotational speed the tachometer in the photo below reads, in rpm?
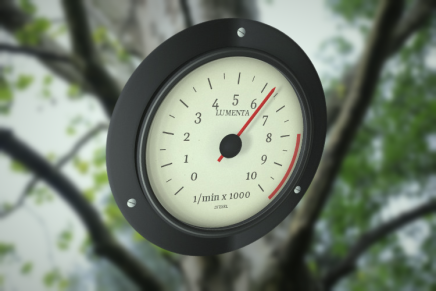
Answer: 6250 rpm
